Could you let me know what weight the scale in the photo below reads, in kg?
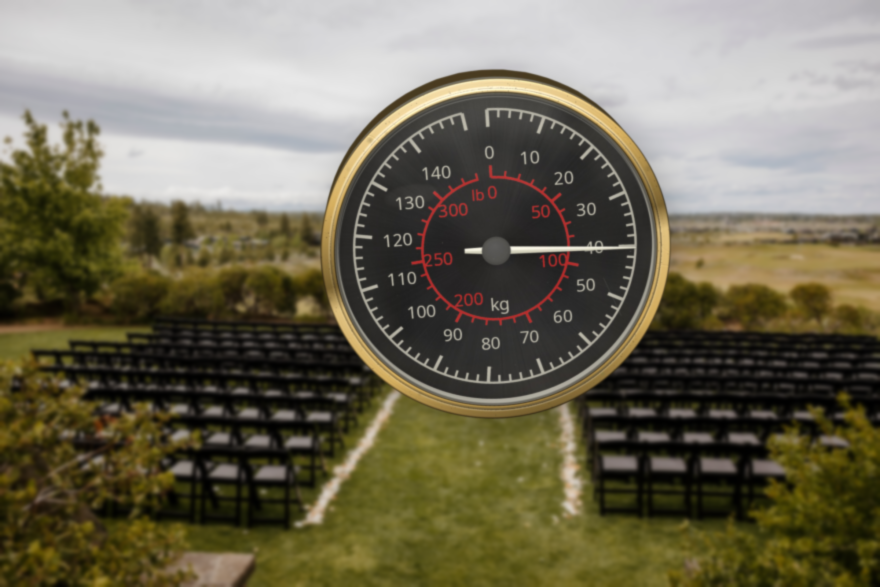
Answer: 40 kg
